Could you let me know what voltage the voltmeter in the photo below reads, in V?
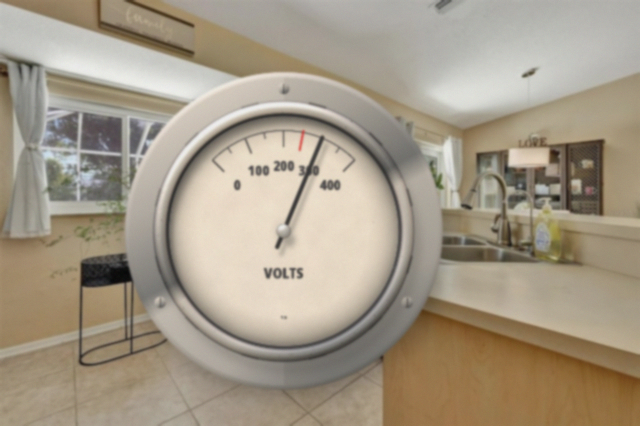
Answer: 300 V
